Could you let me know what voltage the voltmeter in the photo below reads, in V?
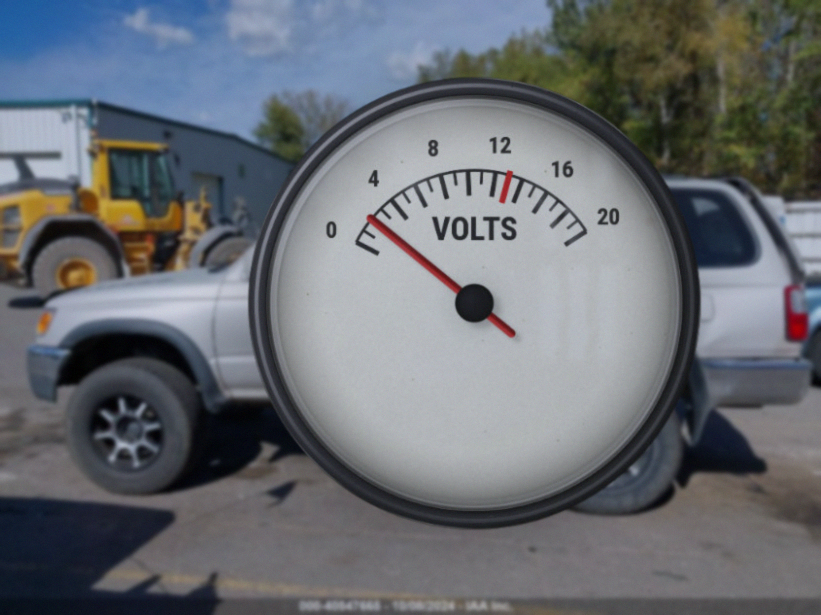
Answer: 2 V
